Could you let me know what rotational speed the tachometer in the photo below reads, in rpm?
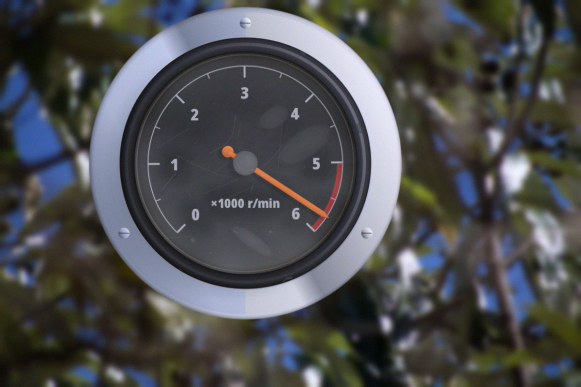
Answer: 5750 rpm
